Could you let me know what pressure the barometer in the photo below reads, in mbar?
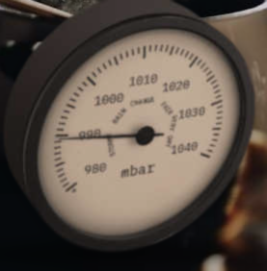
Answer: 990 mbar
